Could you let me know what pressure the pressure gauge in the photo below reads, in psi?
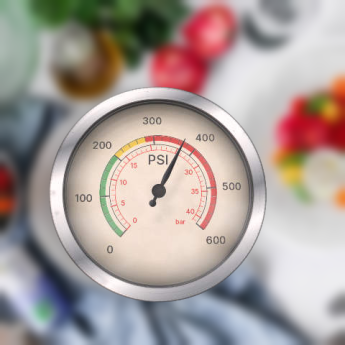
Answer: 370 psi
